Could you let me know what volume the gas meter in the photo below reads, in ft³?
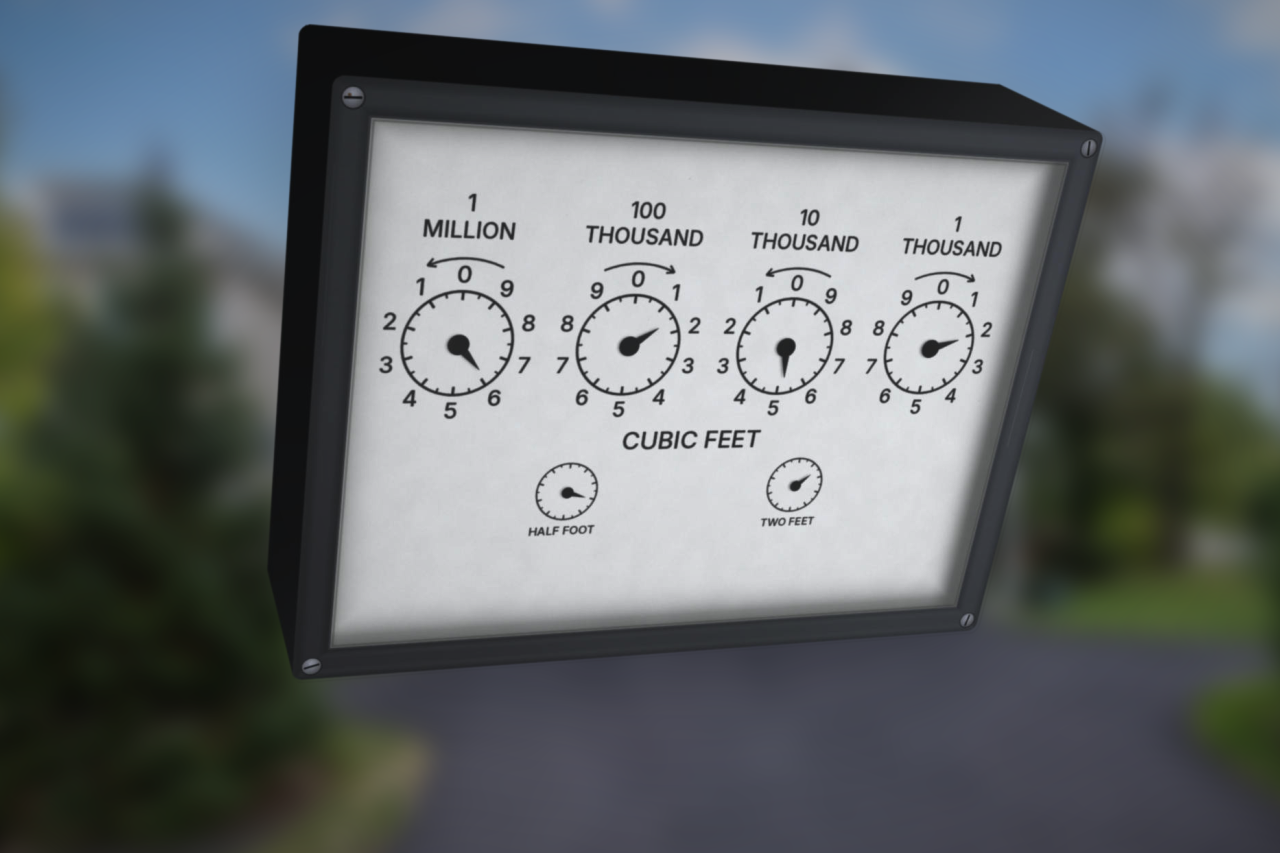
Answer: 615200 ft³
